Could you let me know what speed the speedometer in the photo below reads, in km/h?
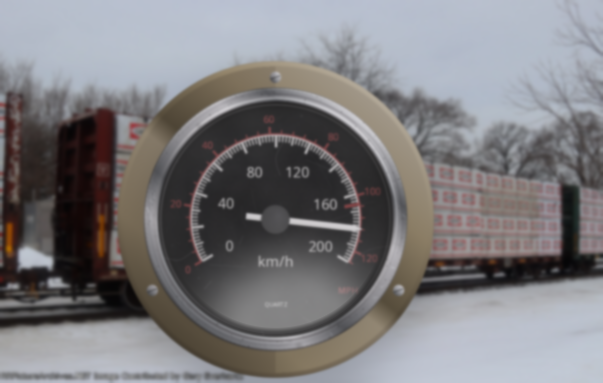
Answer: 180 km/h
